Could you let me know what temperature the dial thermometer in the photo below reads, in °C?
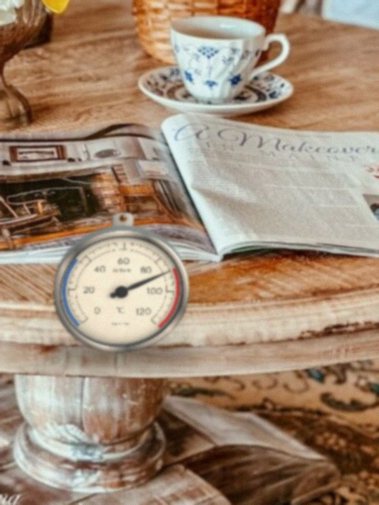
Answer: 88 °C
